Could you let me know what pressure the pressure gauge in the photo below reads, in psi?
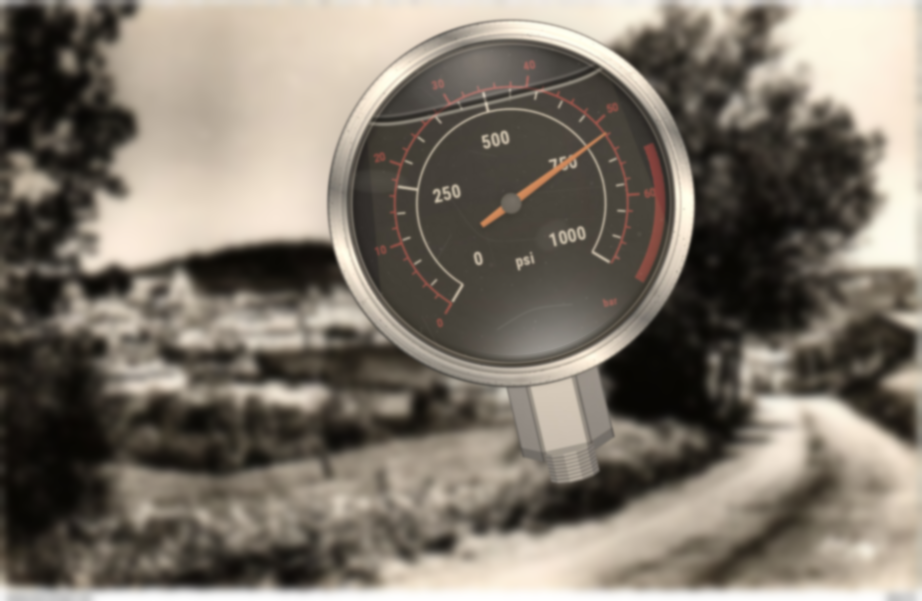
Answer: 750 psi
